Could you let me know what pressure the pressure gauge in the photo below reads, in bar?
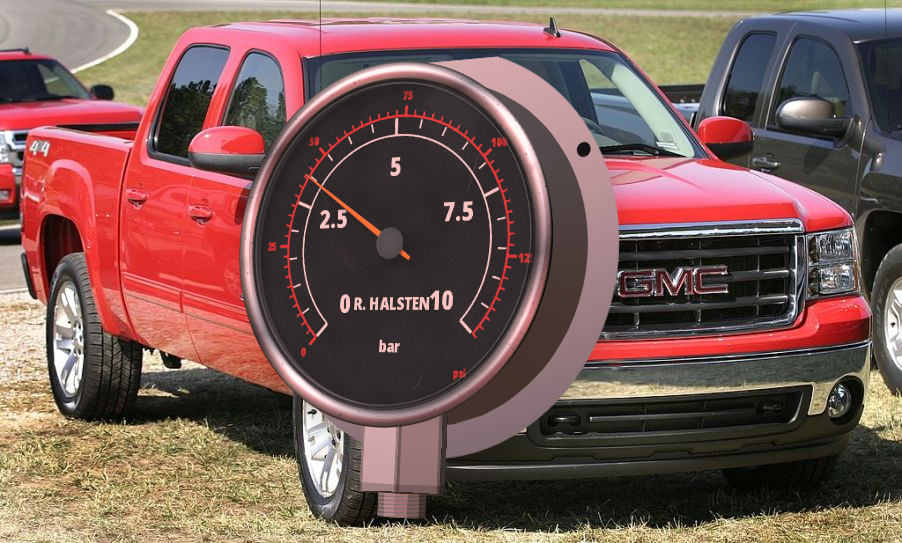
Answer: 3 bar
